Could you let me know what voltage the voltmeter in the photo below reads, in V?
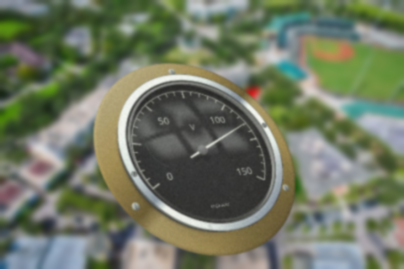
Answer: 115 V
